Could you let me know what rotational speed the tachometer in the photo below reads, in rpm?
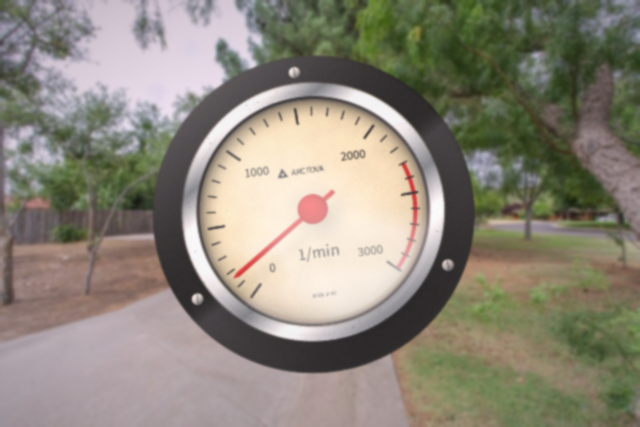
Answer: 150 rpm
